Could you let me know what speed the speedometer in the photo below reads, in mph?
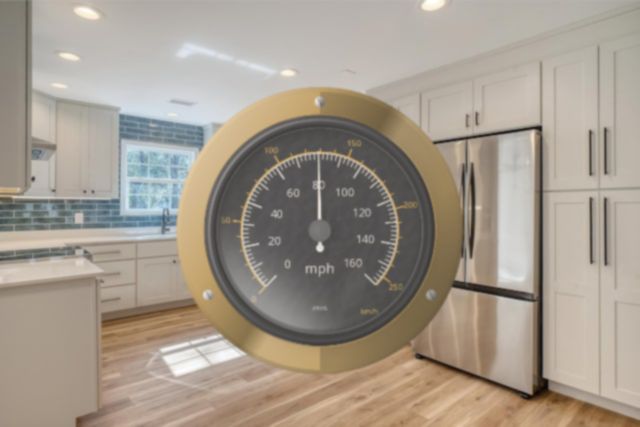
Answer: 80 mph
